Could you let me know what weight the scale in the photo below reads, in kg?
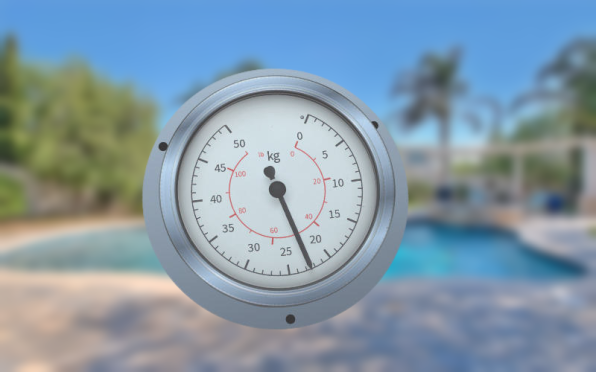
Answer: 22.5 kg
